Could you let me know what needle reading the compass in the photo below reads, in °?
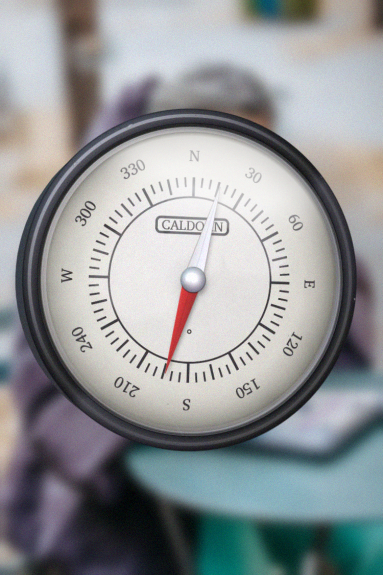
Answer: 195 °
